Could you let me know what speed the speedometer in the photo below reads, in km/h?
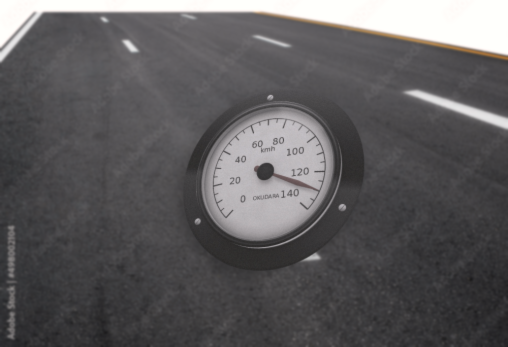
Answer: 130 km/h
